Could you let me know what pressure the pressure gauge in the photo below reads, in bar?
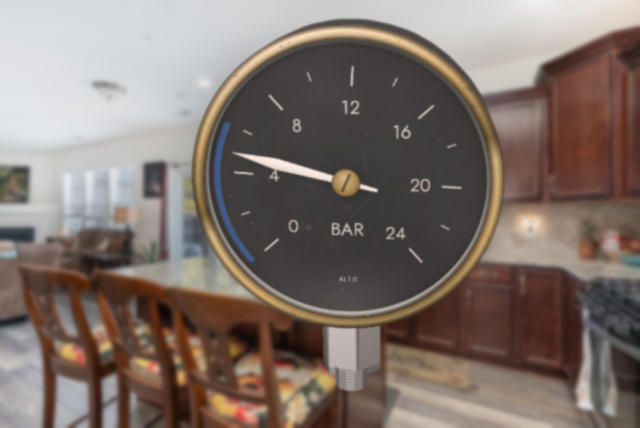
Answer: 5 bar
